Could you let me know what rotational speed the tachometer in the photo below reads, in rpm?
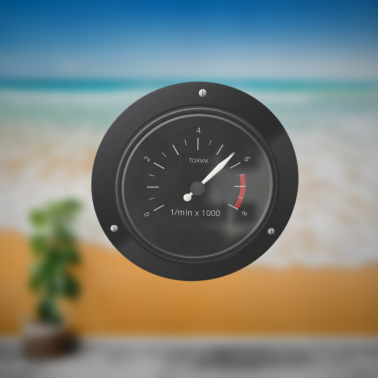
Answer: 5500 rpm
